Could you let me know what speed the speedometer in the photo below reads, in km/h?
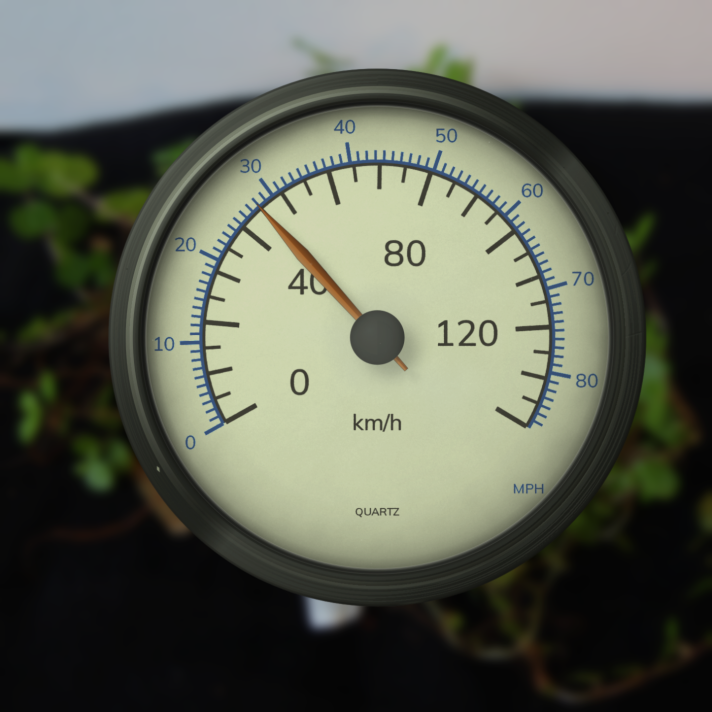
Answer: 45 km/h
